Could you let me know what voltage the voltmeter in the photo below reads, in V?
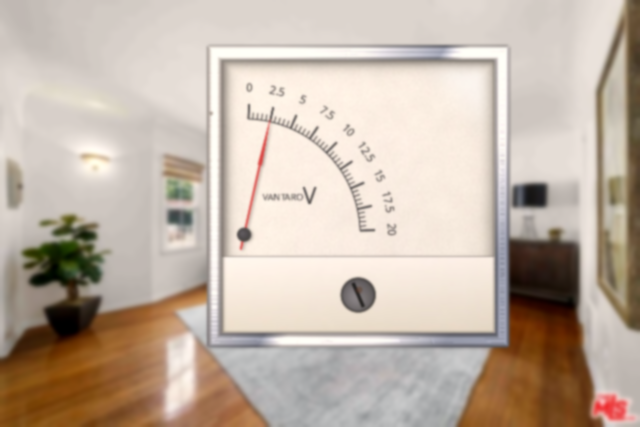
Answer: 2.5 V
